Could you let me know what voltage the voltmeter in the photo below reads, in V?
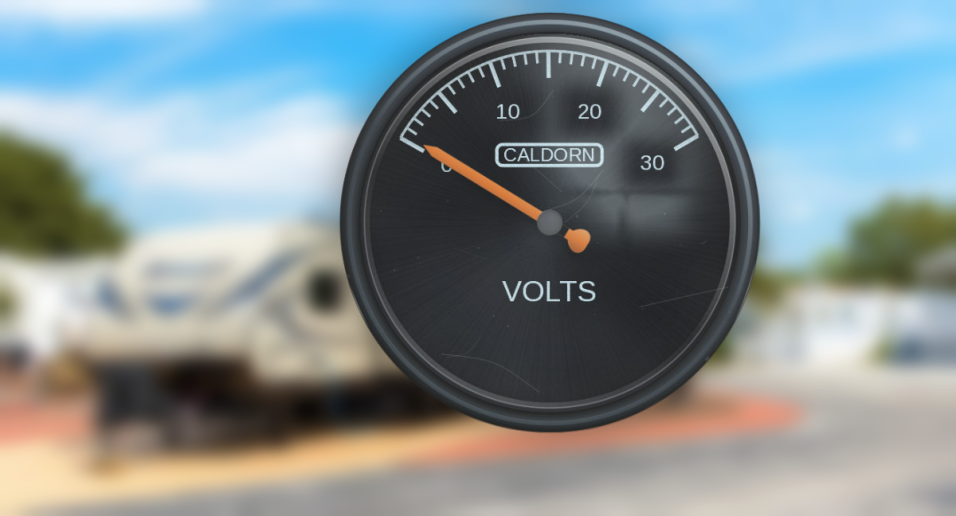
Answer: 0.5 V
